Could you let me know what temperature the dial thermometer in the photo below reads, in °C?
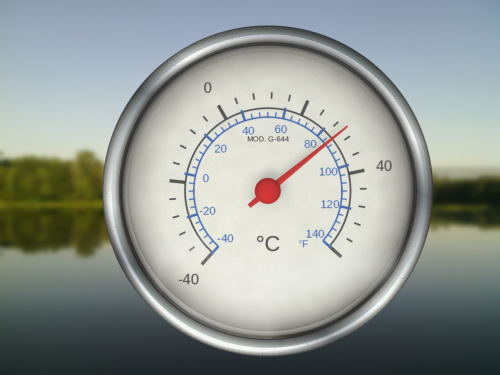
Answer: 30 °C
